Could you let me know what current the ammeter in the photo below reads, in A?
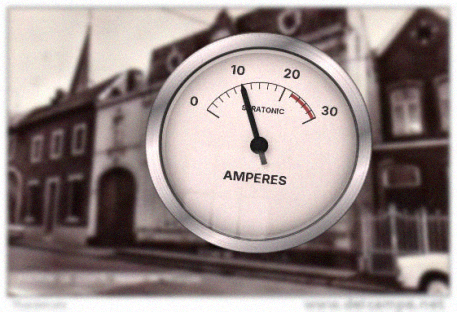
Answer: 10 A
